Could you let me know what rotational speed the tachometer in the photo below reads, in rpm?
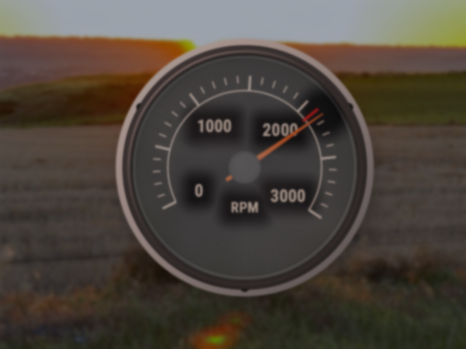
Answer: 2150 rpm
